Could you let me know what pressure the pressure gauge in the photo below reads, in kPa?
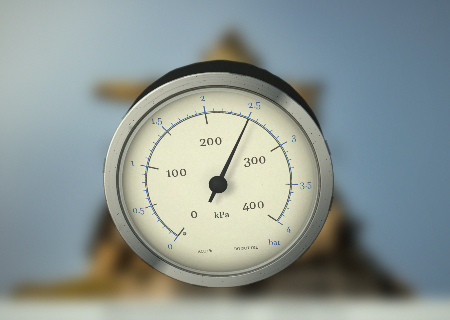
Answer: 250 kPa
